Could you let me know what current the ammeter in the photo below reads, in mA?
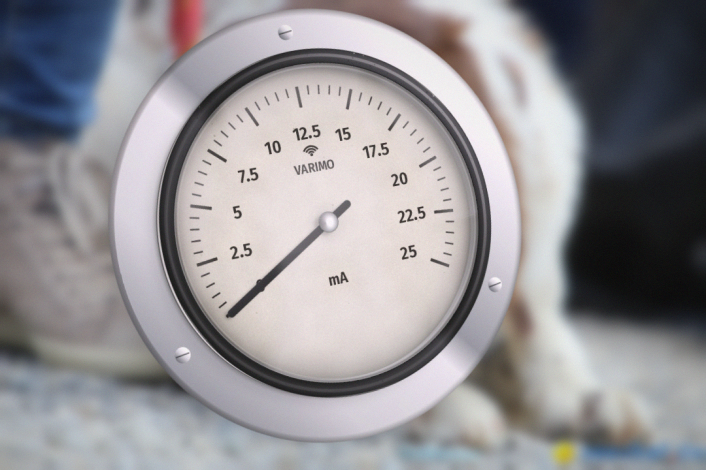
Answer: 0 mA
